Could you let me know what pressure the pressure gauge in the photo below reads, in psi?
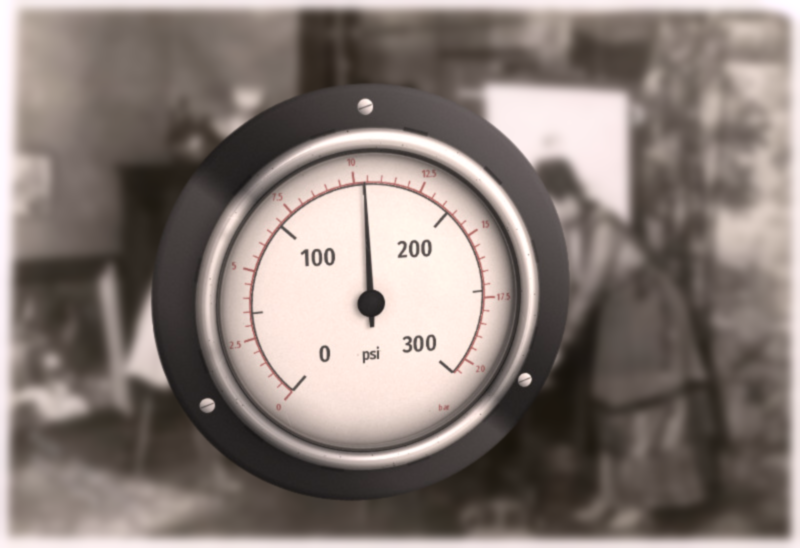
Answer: 150 psi
